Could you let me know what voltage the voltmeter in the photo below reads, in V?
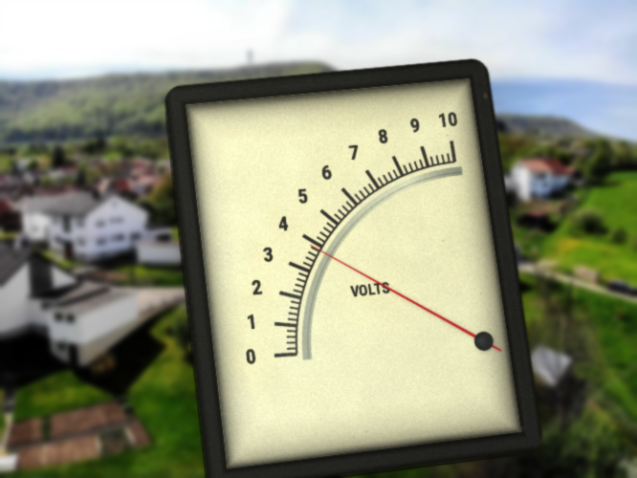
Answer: 3.8 V
